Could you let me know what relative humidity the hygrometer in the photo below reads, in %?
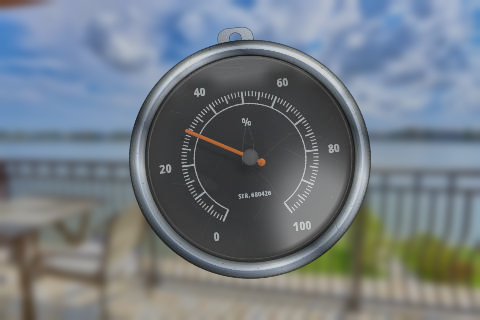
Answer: 30 %
